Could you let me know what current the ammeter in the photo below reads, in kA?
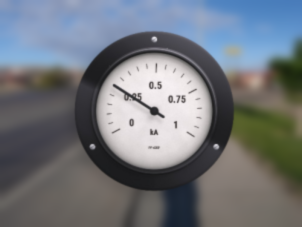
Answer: 0.25 kA
